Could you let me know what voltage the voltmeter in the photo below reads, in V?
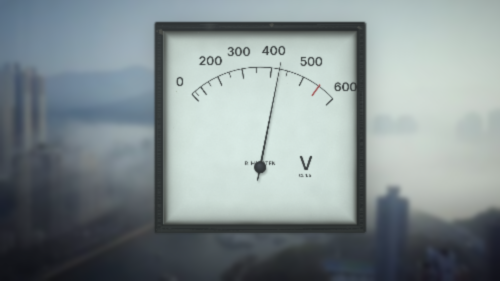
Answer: 425 V
